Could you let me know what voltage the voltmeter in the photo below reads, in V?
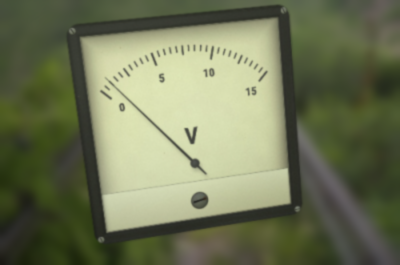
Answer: 1 V
